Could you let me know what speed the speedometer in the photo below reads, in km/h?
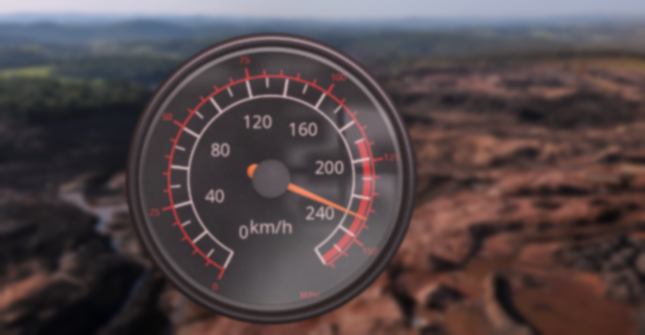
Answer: 230 km/h
